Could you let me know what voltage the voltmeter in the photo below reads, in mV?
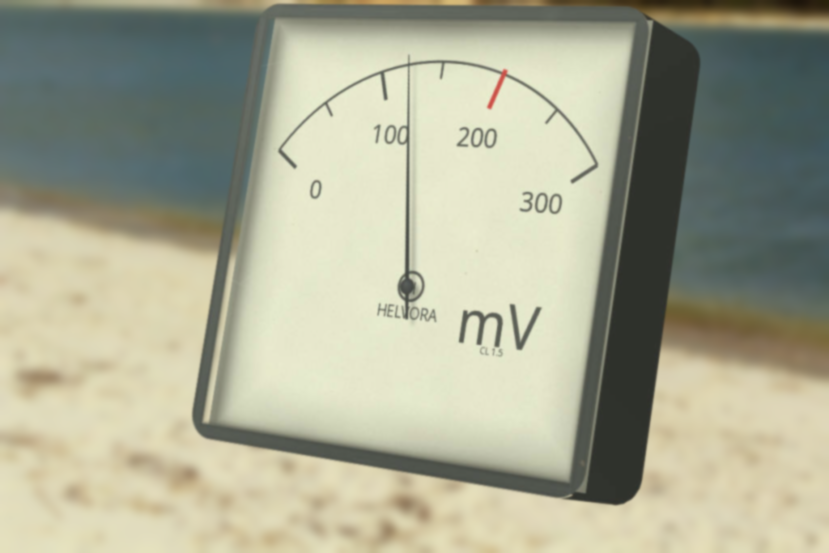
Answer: 125 mV
